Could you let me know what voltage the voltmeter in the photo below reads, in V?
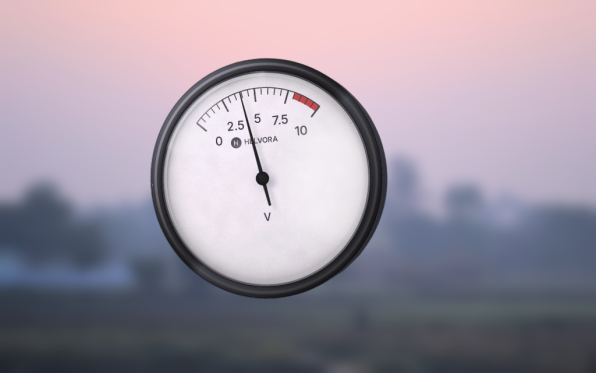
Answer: 4 V
